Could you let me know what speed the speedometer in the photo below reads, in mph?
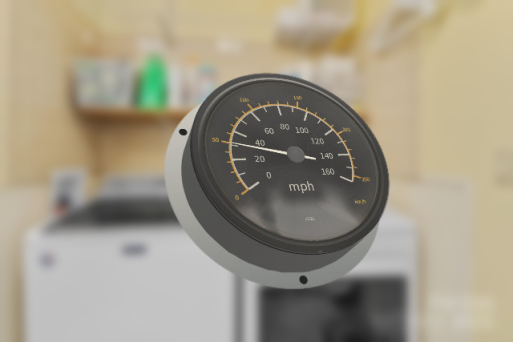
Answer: 30 mph
